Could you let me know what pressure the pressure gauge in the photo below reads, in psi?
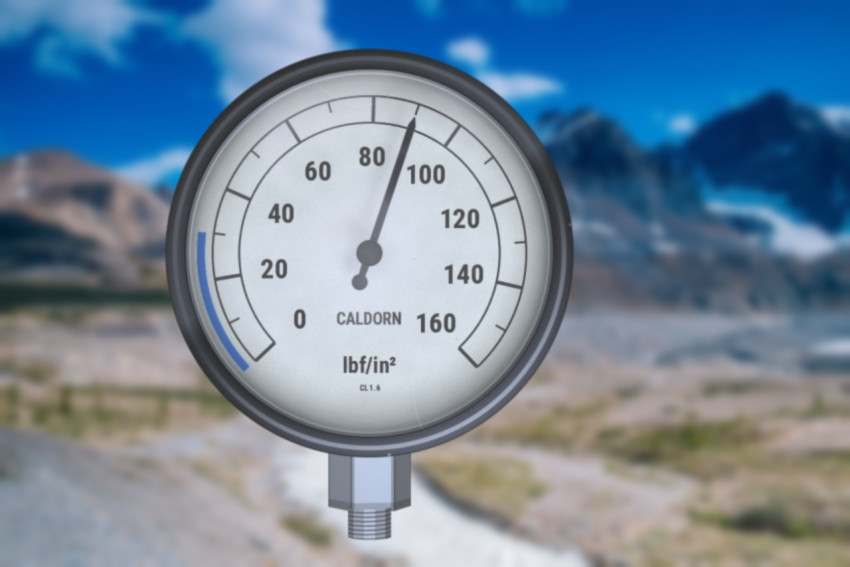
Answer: 90 psi
